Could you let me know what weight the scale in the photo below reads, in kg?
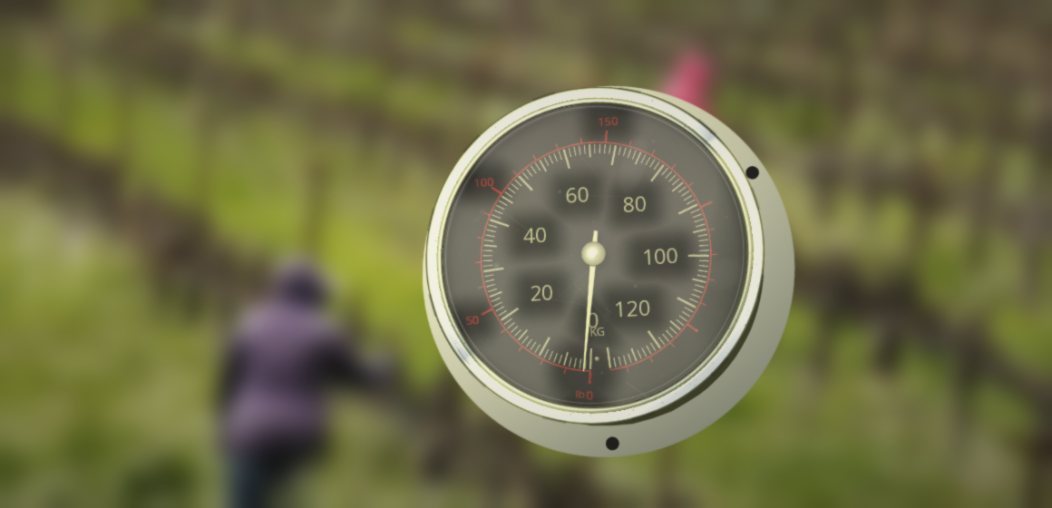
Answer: 1 kg
